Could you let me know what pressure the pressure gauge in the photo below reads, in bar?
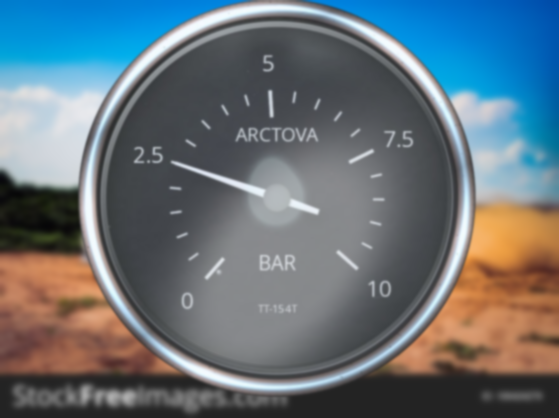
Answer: 2.5 bar
